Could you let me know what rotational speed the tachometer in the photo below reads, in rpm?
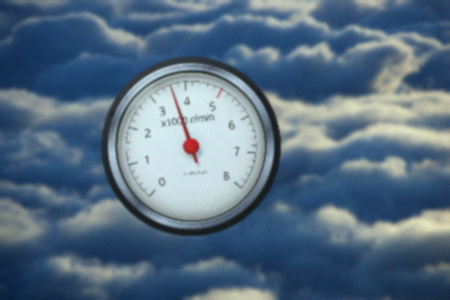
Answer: 3600 rpm
